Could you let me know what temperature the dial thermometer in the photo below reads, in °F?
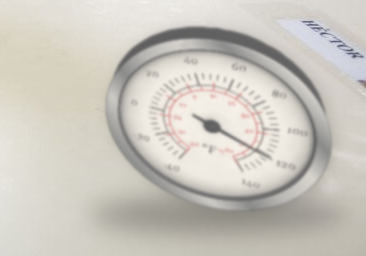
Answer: 120 °F
